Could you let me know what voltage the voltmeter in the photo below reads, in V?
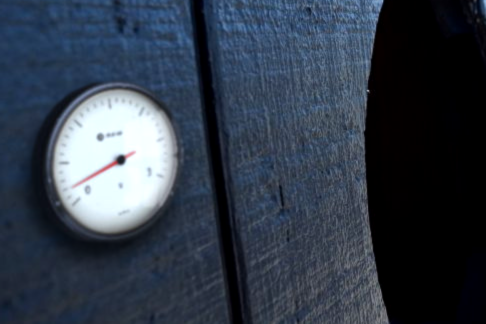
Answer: 0.2 V
